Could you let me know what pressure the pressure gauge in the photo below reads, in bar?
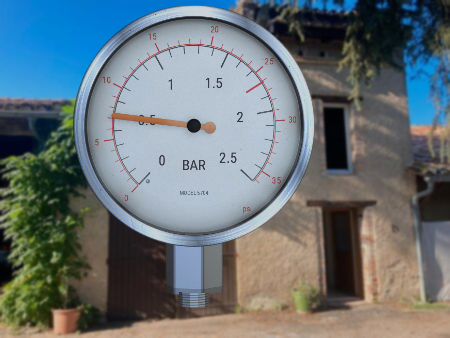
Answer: 0.5 bar
